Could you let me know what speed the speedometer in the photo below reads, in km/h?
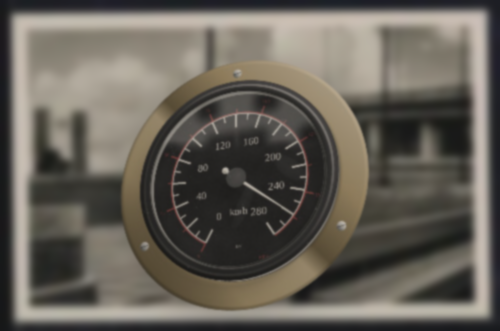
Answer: 260 km/h
